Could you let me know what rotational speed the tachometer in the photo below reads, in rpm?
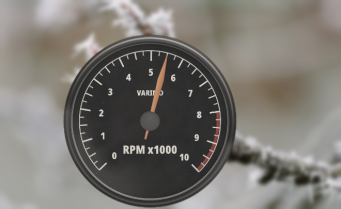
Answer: 5500 rpm
